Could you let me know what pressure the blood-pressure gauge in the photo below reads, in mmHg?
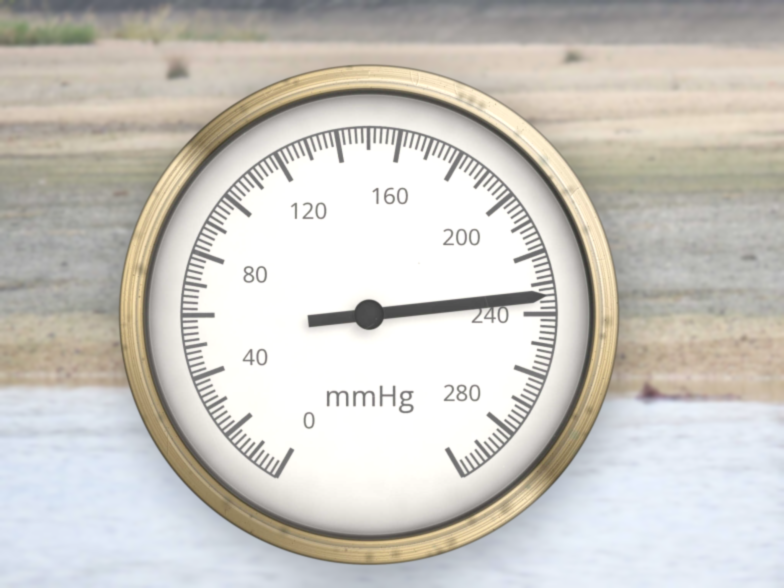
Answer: 234 mmHg
